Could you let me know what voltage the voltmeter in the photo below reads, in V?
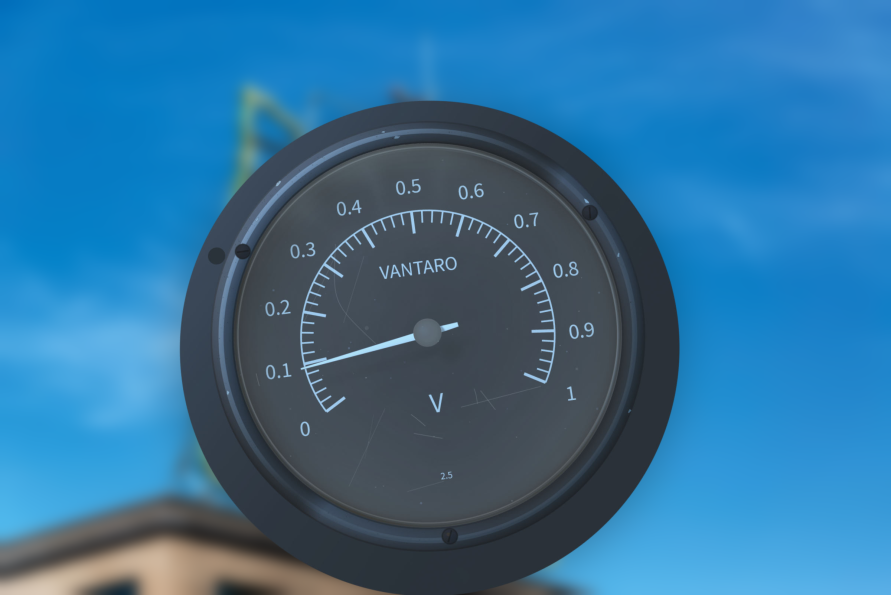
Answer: 0.09 V
